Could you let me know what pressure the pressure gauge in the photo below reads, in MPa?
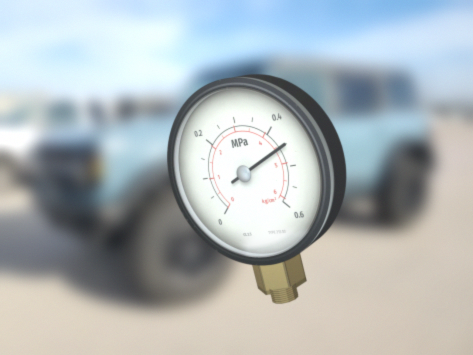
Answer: 0.45 MPa
